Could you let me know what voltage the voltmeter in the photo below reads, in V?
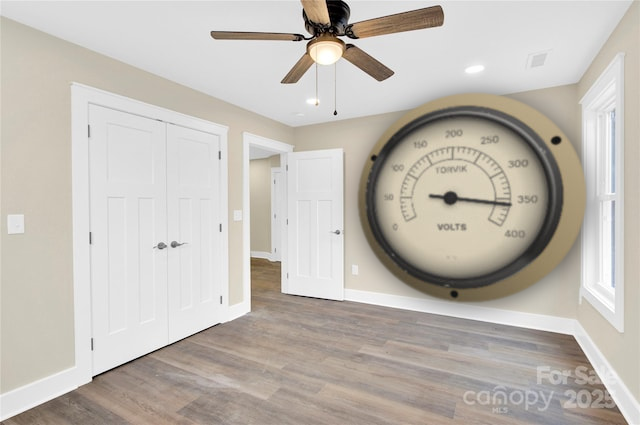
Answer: 360 V
